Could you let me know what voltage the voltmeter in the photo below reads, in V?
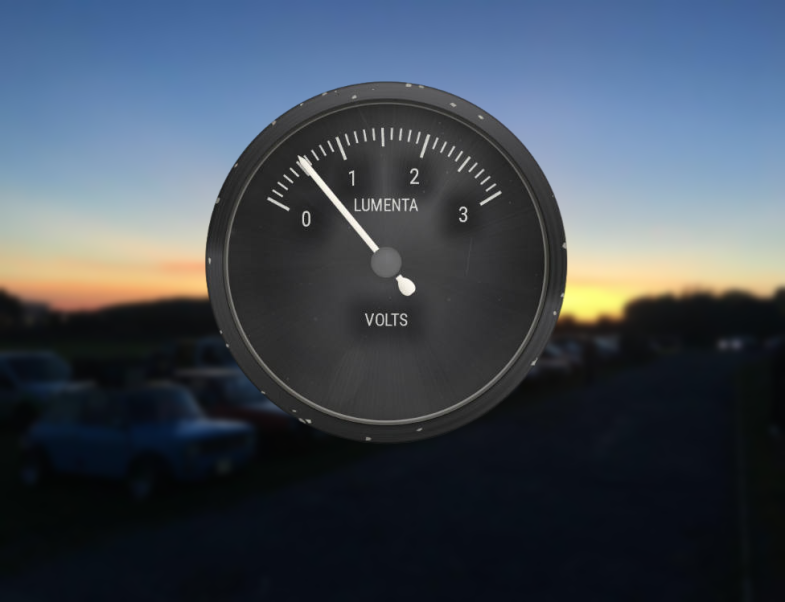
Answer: 0.55 V
